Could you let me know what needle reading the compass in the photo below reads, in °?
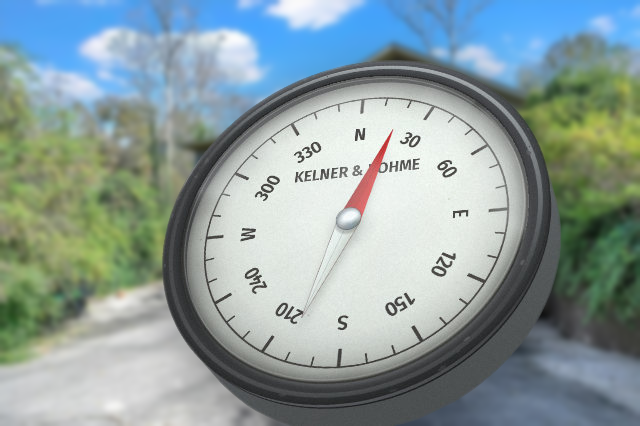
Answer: 20 °
